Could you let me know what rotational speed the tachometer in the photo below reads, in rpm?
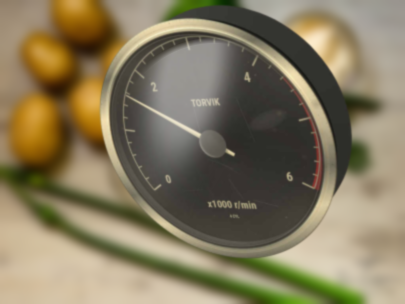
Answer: 1600 rpm
